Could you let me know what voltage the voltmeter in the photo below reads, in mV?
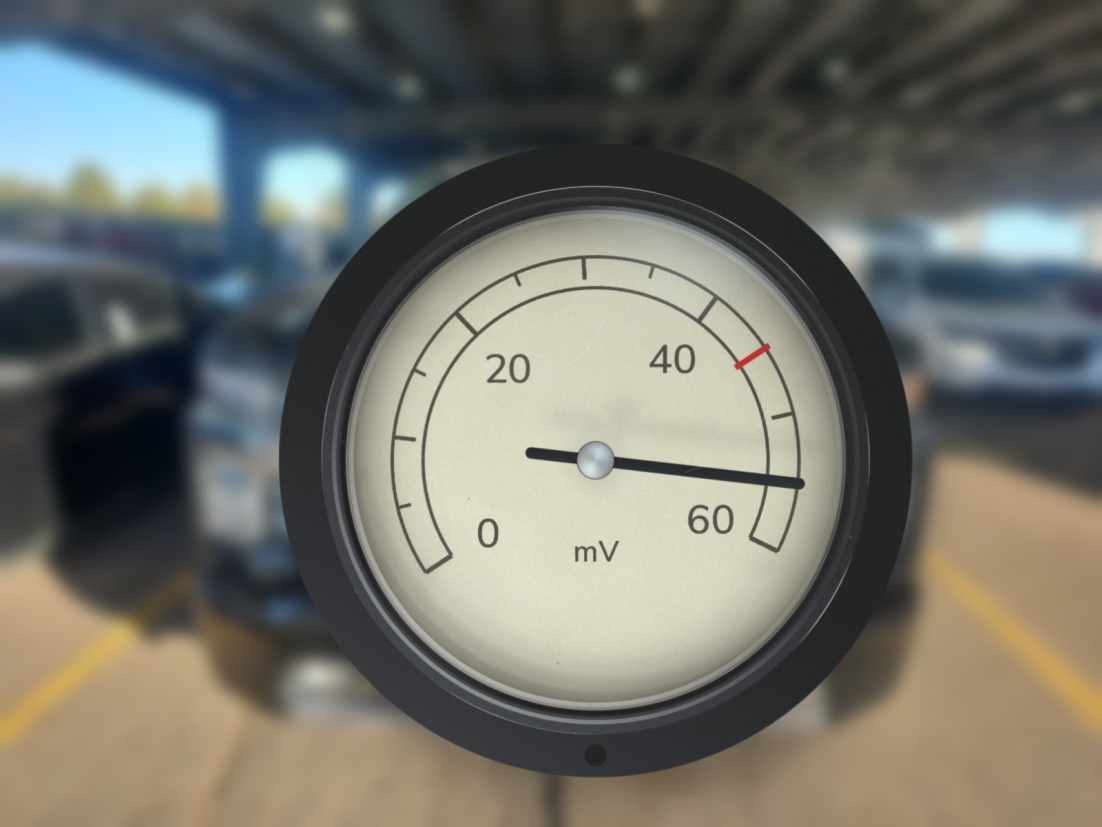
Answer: 55 mV
